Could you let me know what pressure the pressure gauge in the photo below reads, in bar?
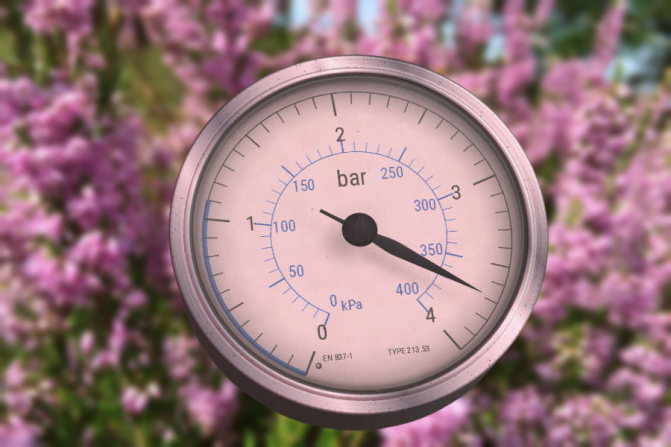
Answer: 3.7 bar
